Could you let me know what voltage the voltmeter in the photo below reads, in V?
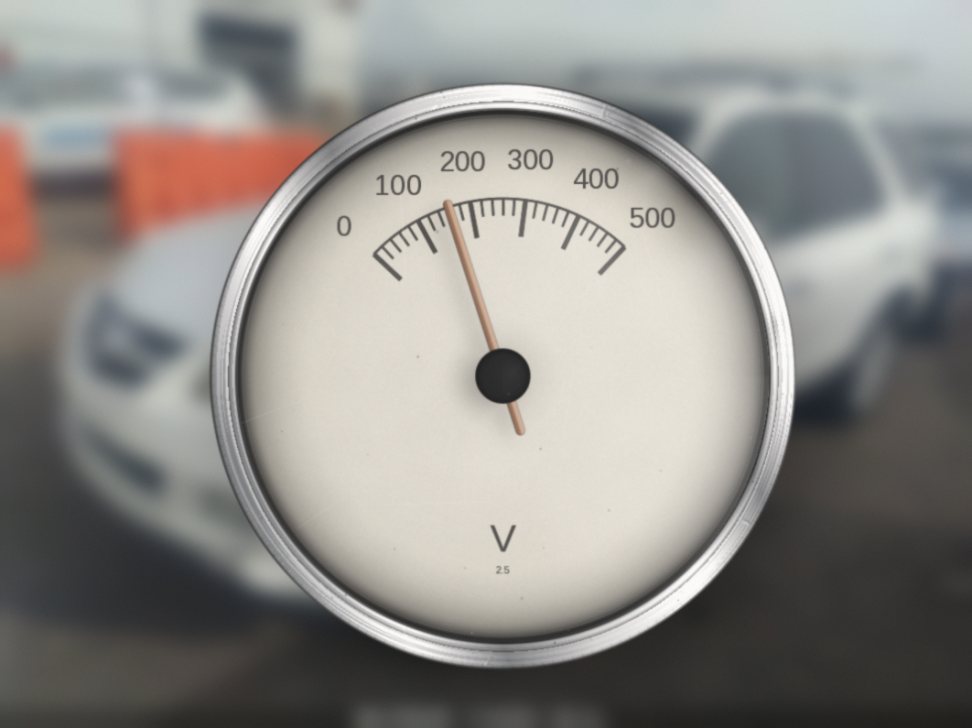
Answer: 160 V
